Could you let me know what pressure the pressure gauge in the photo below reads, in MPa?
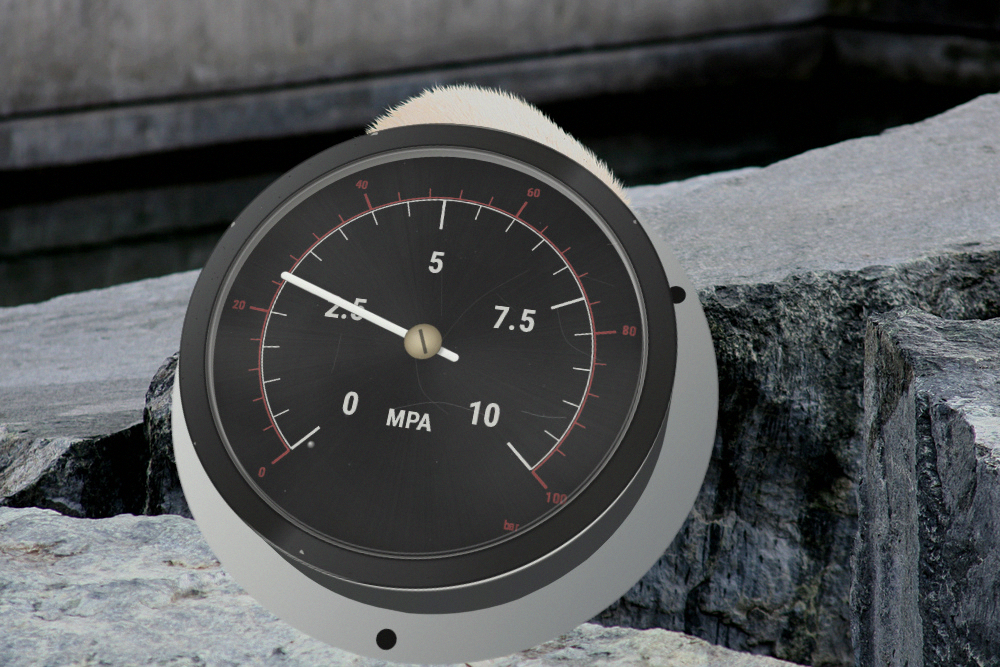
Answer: 2.5 MPa
